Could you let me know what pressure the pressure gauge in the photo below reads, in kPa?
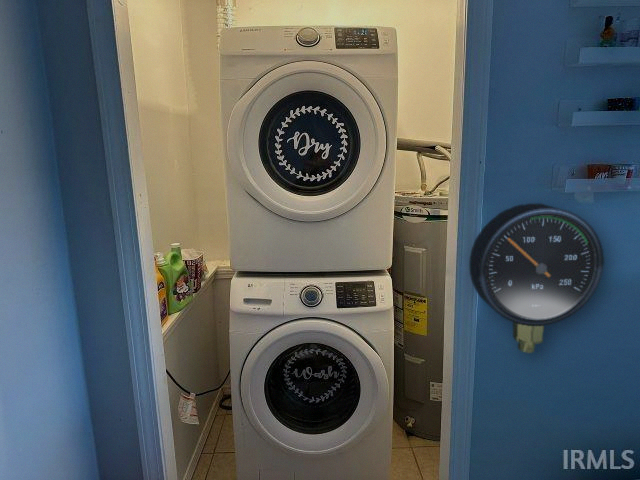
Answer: 75 kPa
